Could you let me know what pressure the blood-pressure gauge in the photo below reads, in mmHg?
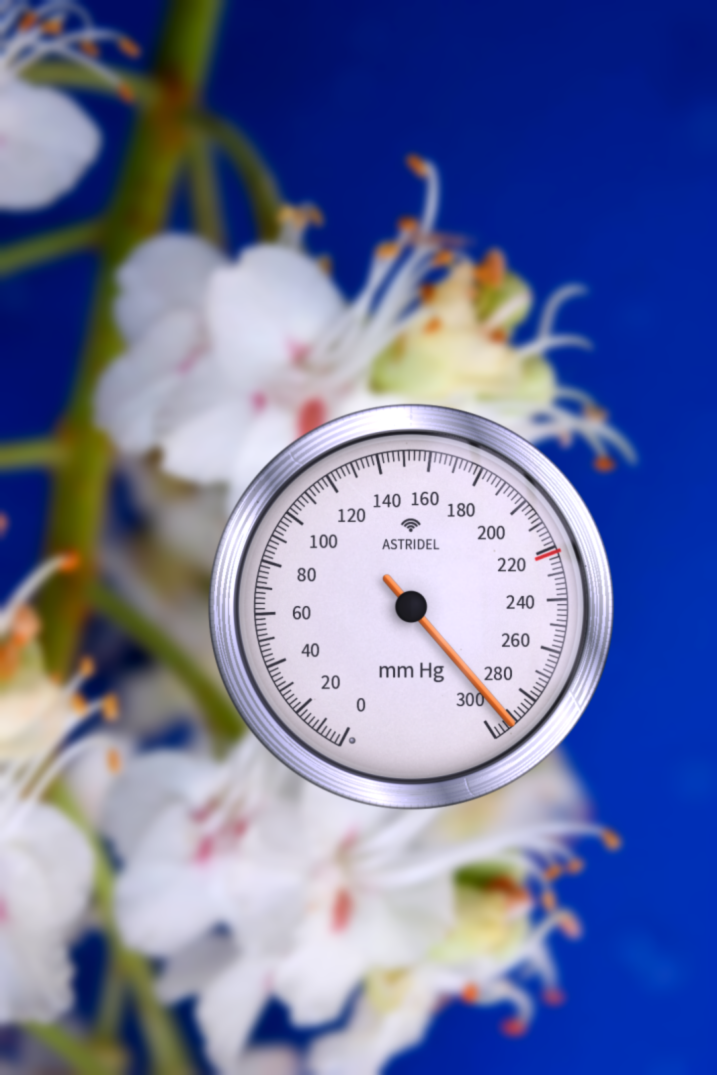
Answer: 292 mmHg
